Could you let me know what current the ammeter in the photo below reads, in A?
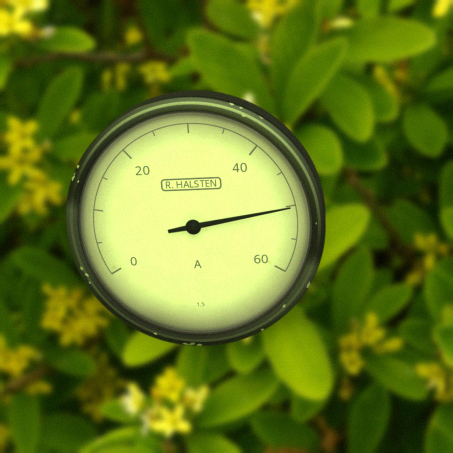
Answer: 50 A
